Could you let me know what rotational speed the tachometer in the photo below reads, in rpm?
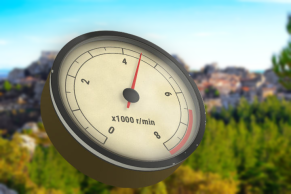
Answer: 4500 rpm
